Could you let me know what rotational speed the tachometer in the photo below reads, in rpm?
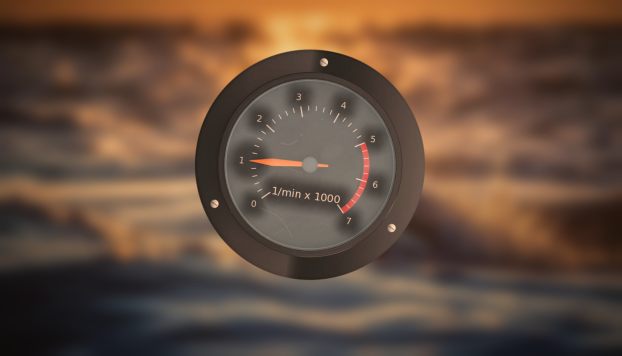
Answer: 1000 rpm
